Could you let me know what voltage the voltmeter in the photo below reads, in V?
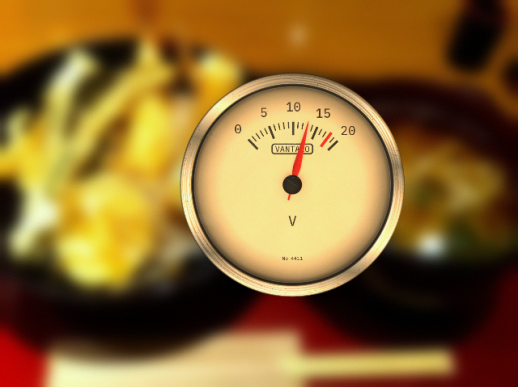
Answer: 13 V
